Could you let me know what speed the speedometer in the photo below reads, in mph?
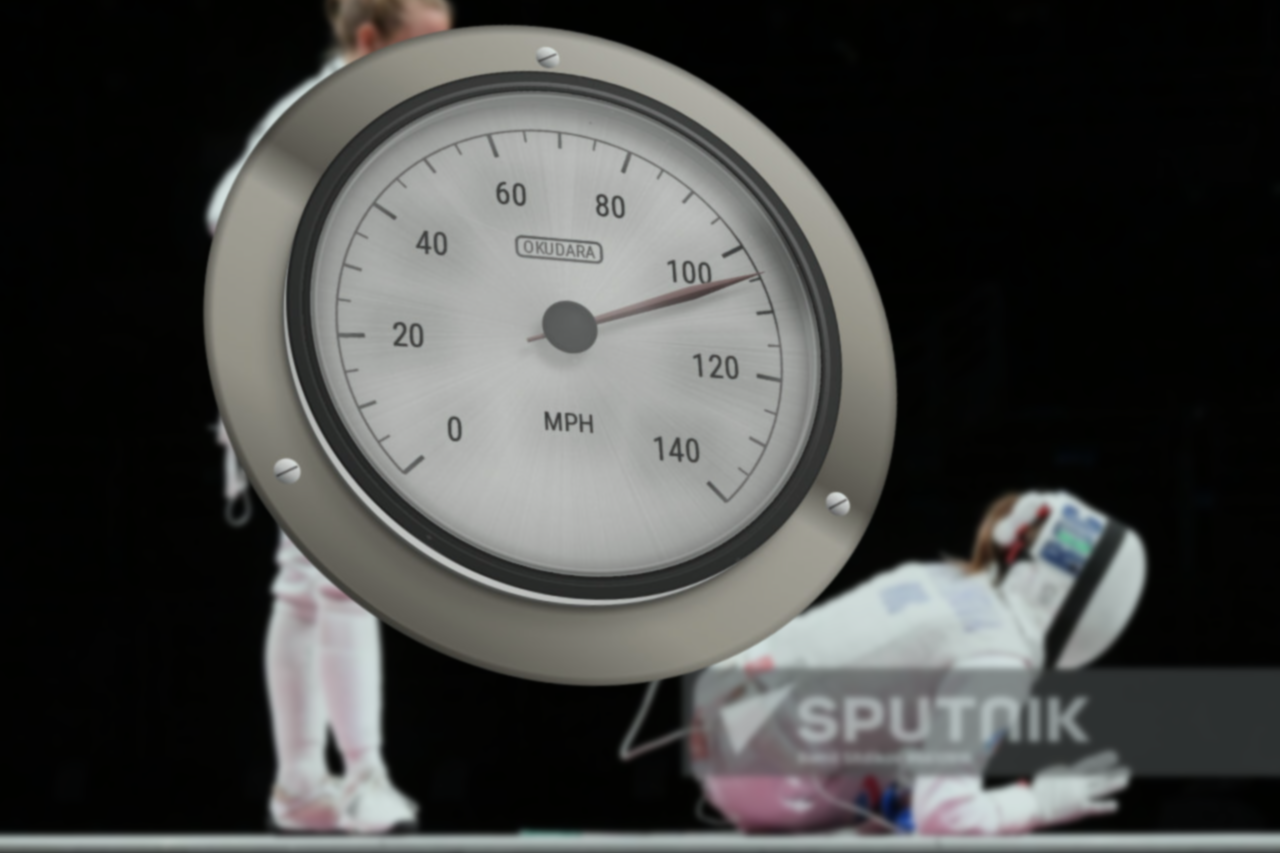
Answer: 105 mph
